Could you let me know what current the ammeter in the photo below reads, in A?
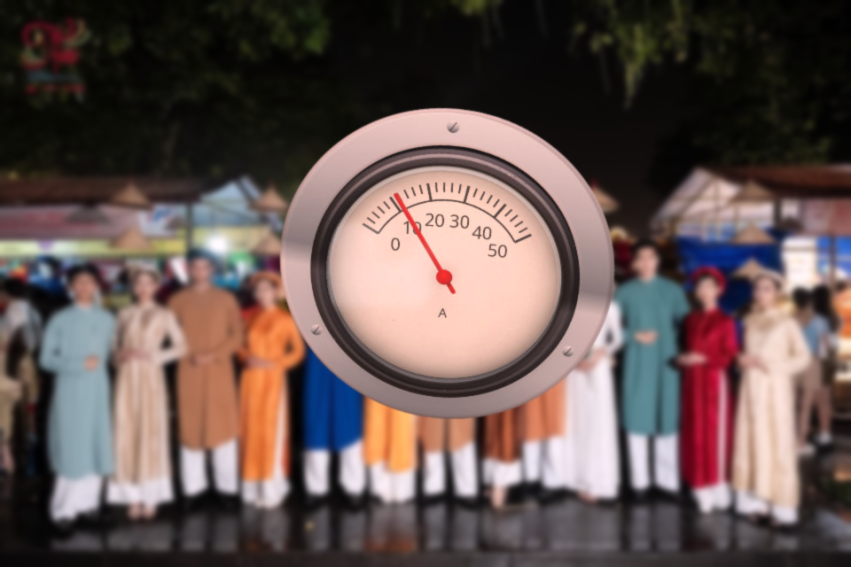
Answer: 12 A
